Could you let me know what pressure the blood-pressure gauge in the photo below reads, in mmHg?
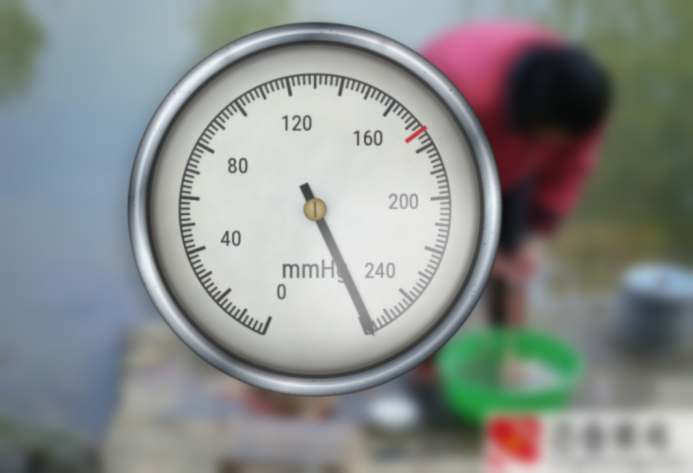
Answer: 258 mmHg
